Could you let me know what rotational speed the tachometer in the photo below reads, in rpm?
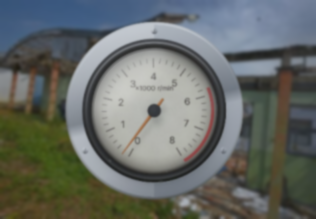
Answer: 200 rpm
